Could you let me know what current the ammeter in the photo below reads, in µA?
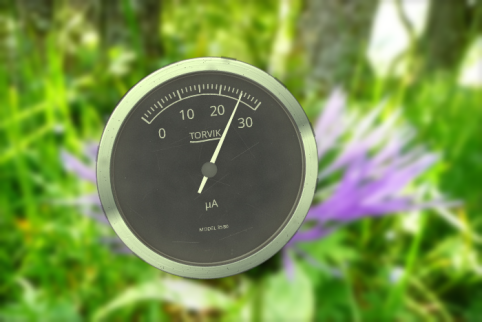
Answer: 25 µA
